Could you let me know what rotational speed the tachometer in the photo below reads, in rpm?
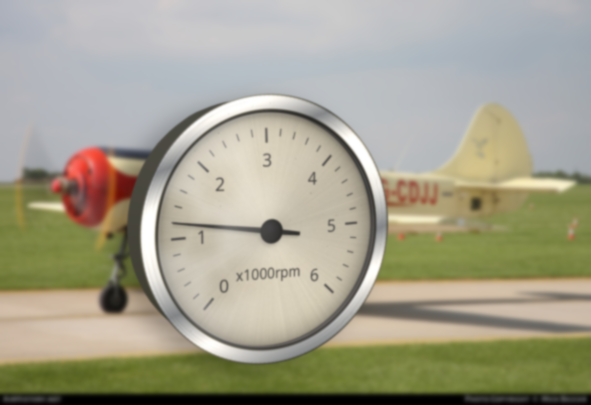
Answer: 1200 rpm
